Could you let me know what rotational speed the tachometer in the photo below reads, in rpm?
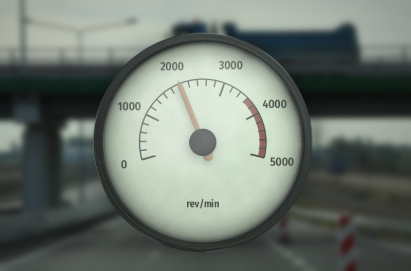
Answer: 2000 rpm
